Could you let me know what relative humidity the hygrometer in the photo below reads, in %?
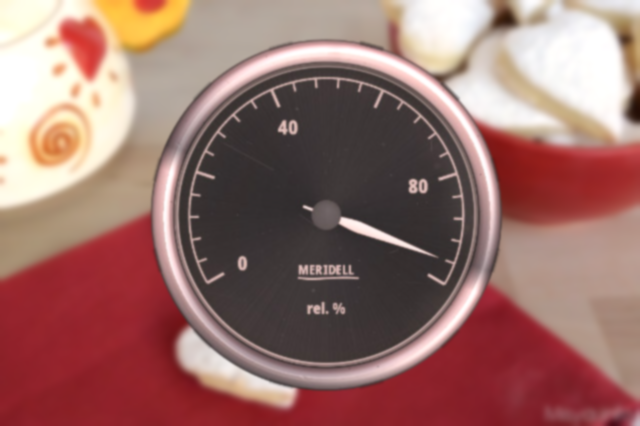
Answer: 96 %
